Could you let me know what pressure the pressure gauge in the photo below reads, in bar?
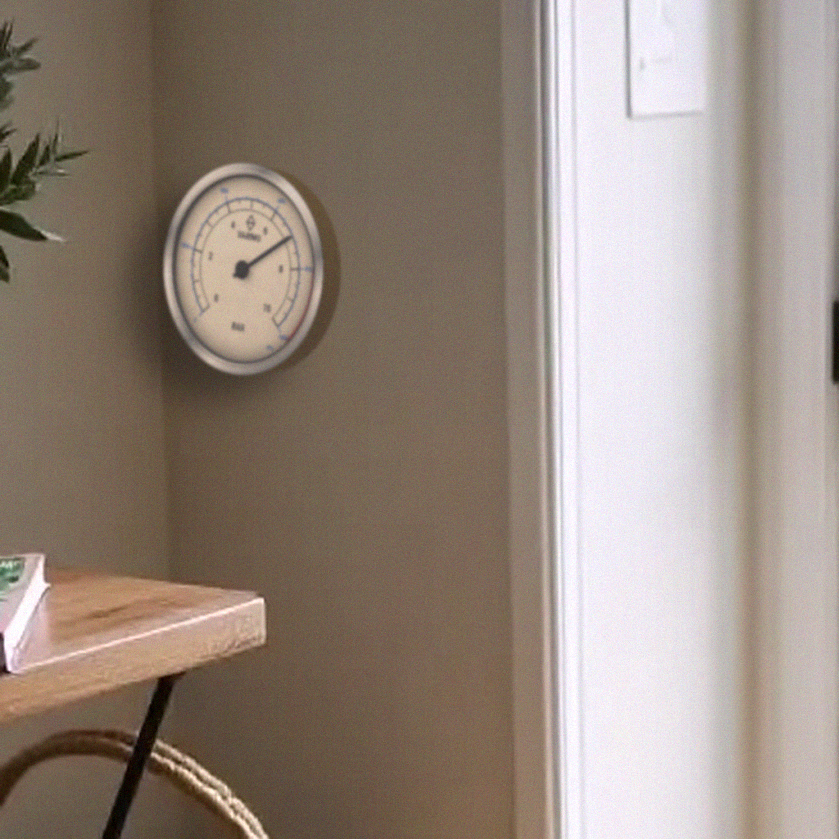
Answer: 7 bar
